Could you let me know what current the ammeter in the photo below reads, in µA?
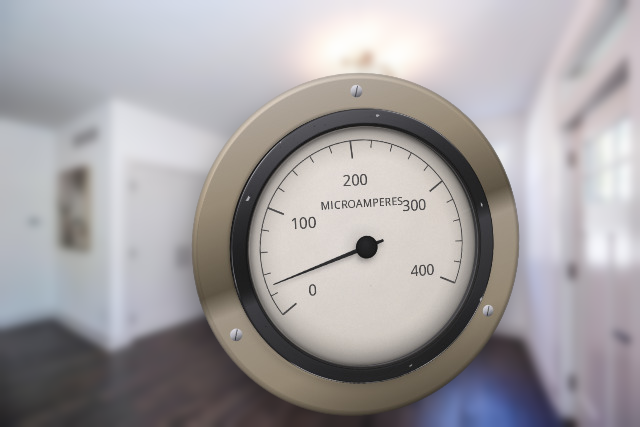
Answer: 30 µA
